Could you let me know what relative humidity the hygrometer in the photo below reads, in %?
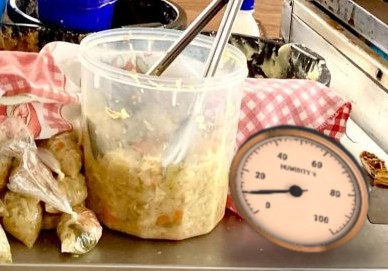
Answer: 10 %
